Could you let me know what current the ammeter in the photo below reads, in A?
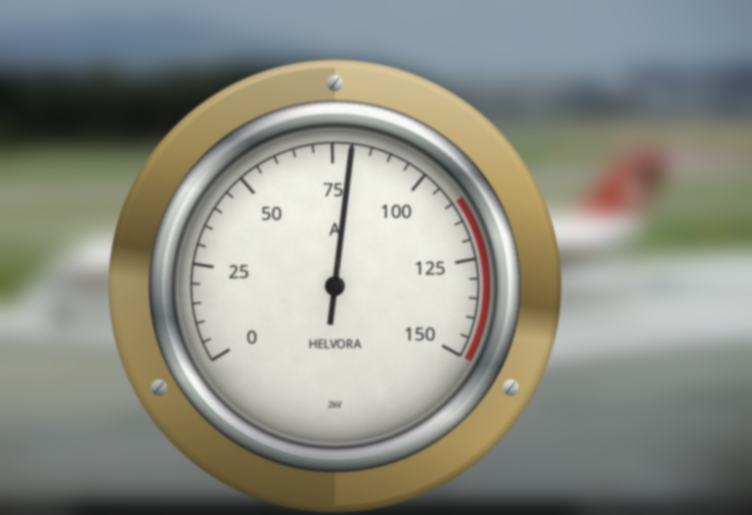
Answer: 80 A
